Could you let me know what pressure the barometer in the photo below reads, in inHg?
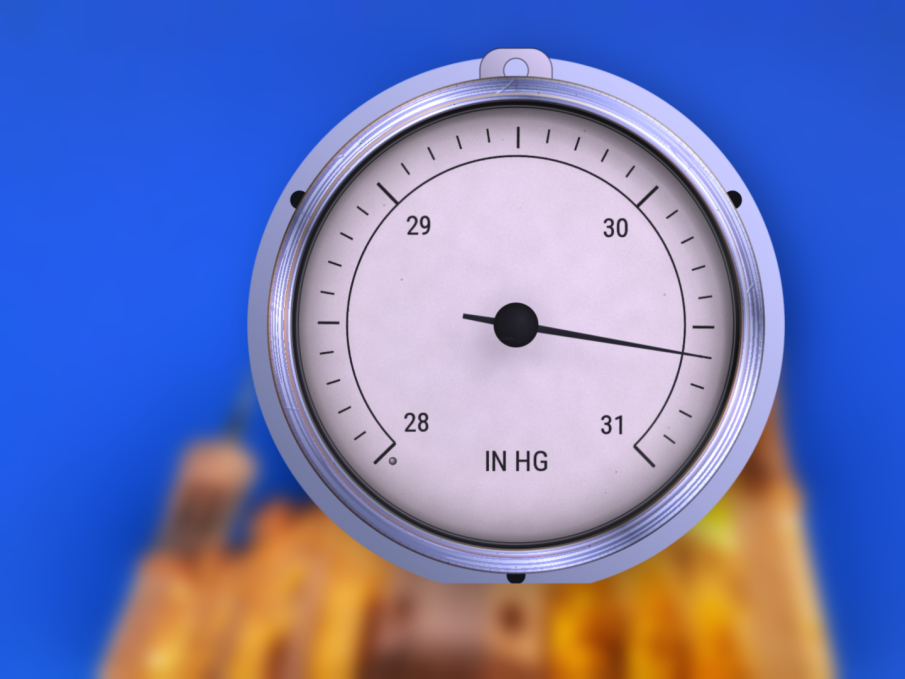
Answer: 30.6 inHg
